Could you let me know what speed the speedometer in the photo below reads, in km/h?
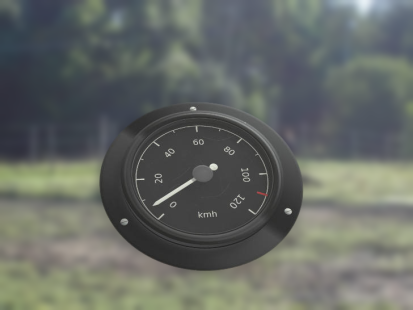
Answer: 5 km/h
